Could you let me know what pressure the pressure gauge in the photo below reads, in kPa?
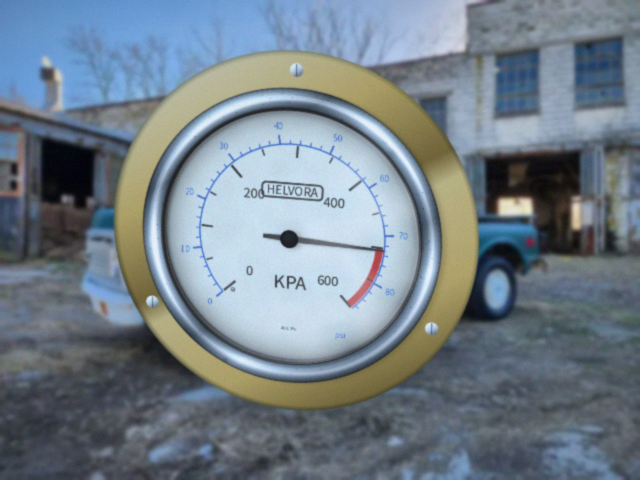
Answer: 500 kPa
